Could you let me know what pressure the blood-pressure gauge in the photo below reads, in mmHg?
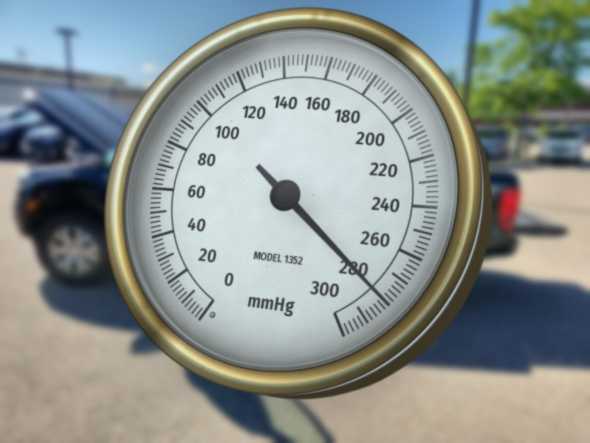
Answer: 280 mmHg
